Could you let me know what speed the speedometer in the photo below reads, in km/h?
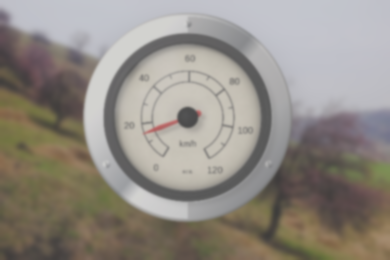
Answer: 15 km/h
